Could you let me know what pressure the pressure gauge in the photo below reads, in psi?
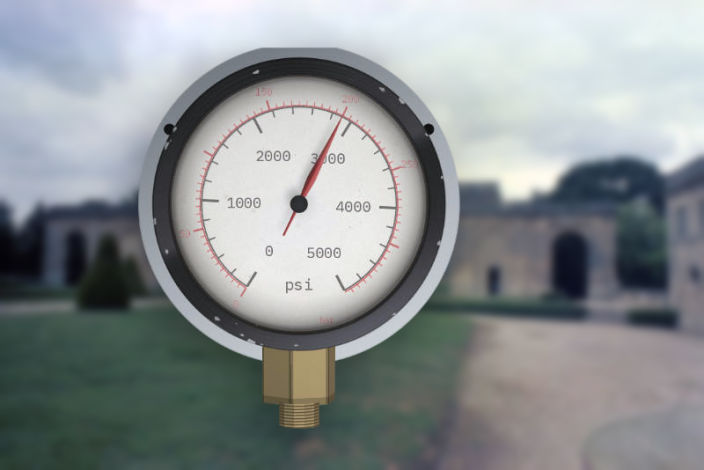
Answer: 2900 psi
